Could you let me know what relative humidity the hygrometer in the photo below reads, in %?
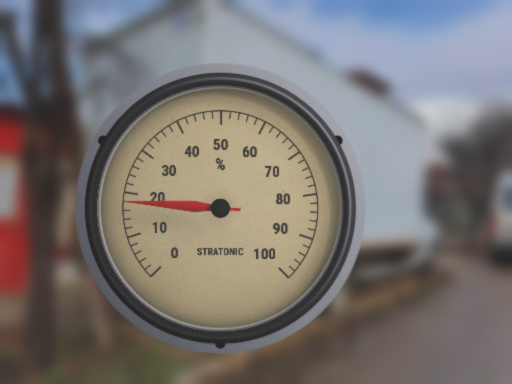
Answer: 18 %
